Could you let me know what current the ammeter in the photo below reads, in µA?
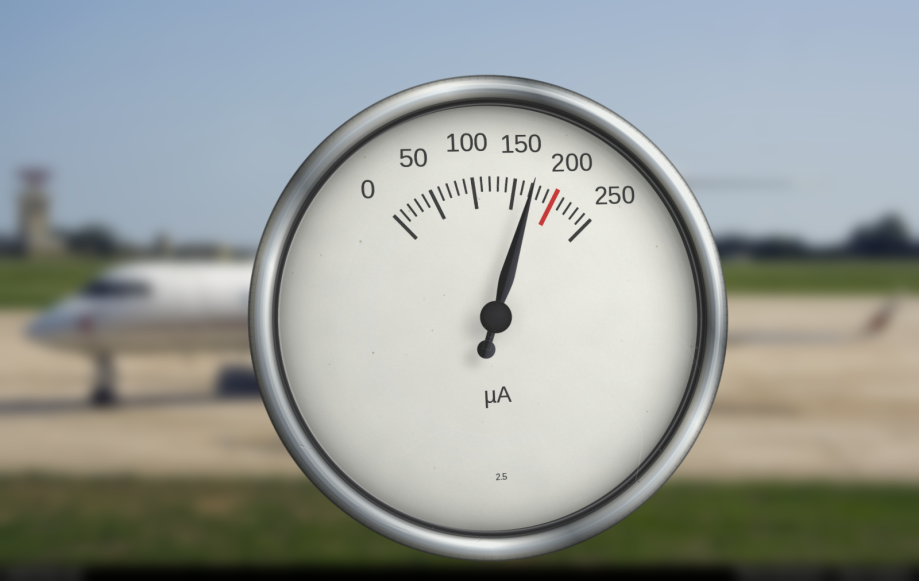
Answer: 170 µA
